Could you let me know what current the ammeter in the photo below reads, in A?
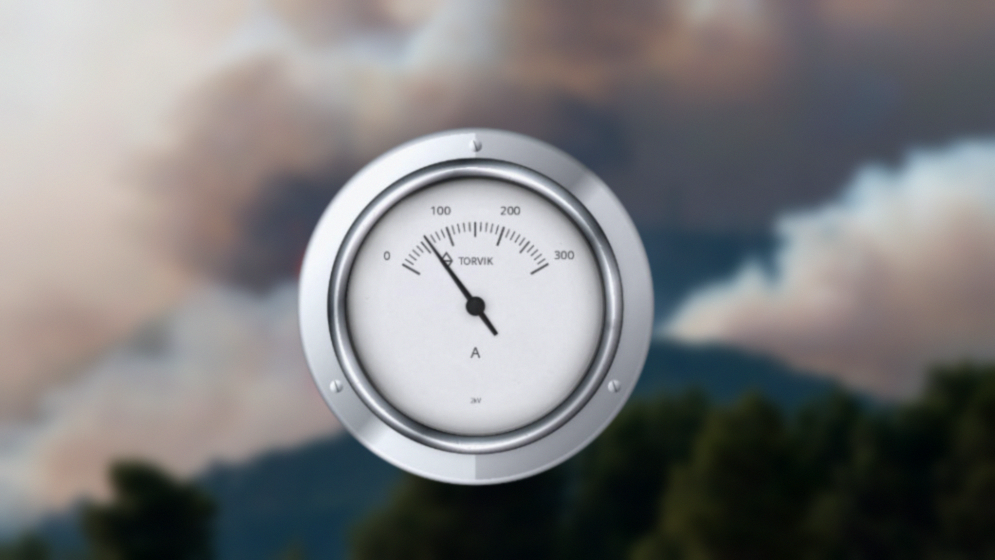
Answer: 60 A
